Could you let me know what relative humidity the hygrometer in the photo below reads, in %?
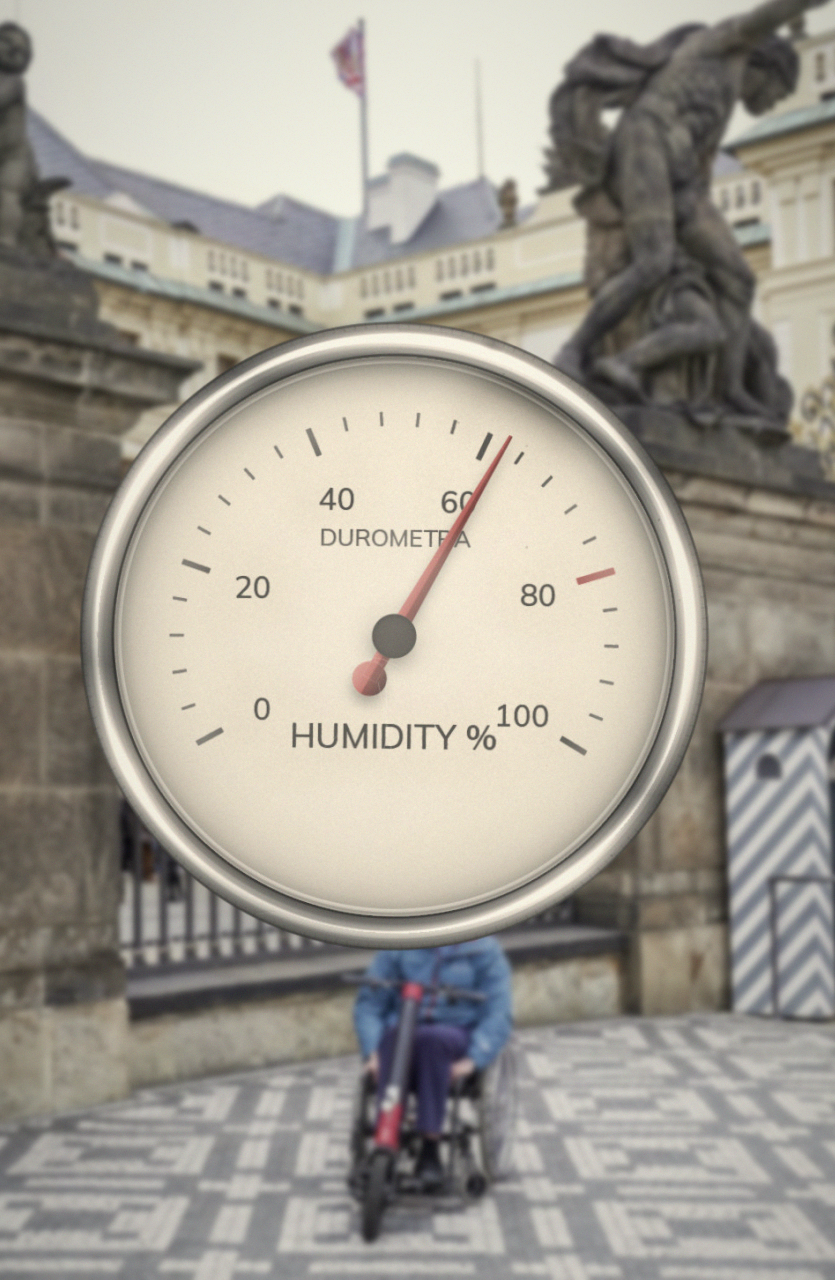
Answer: 62 %
